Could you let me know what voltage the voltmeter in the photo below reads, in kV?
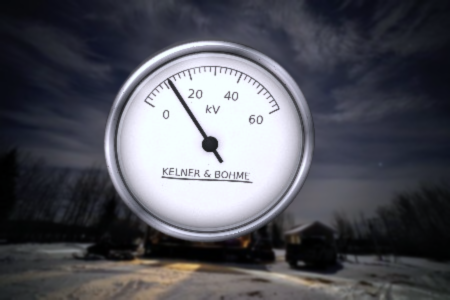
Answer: 12 kV
